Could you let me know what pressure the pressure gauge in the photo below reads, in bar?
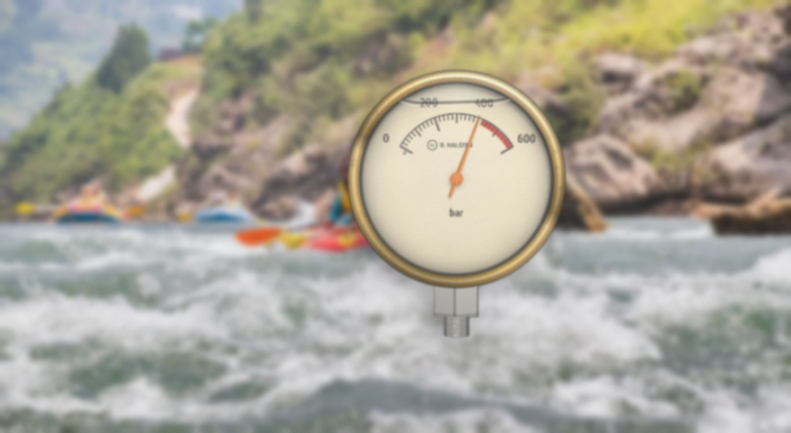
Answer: 400 bar
